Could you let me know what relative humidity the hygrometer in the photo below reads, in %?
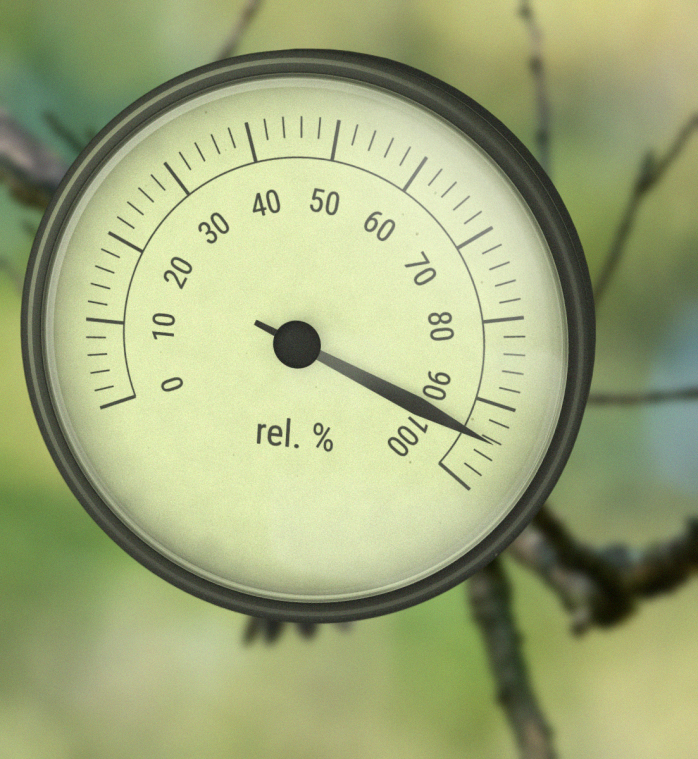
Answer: 94 %
